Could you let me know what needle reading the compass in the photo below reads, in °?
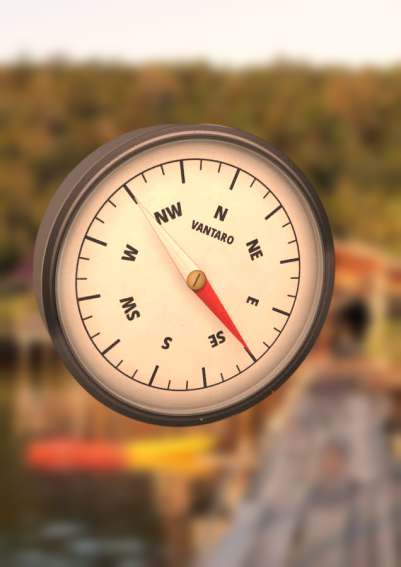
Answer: 120 °
